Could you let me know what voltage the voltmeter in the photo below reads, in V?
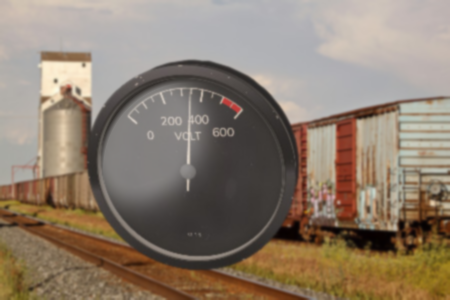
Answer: 350 V
